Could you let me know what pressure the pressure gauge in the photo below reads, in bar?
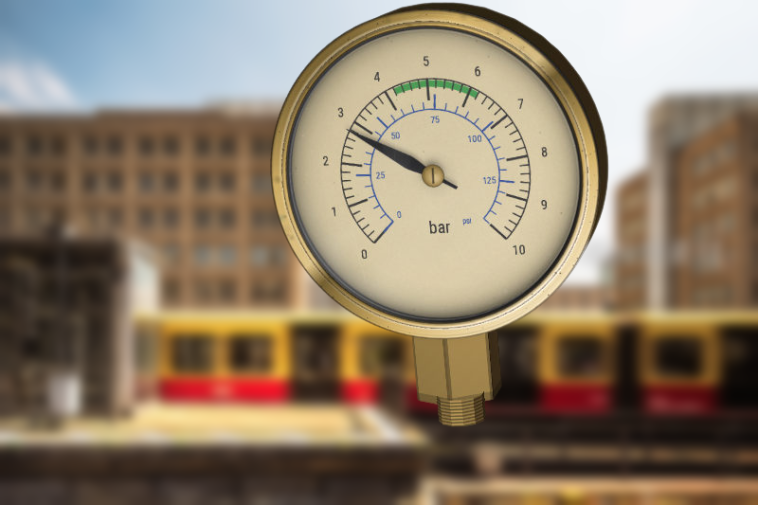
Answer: 2.8 bar
